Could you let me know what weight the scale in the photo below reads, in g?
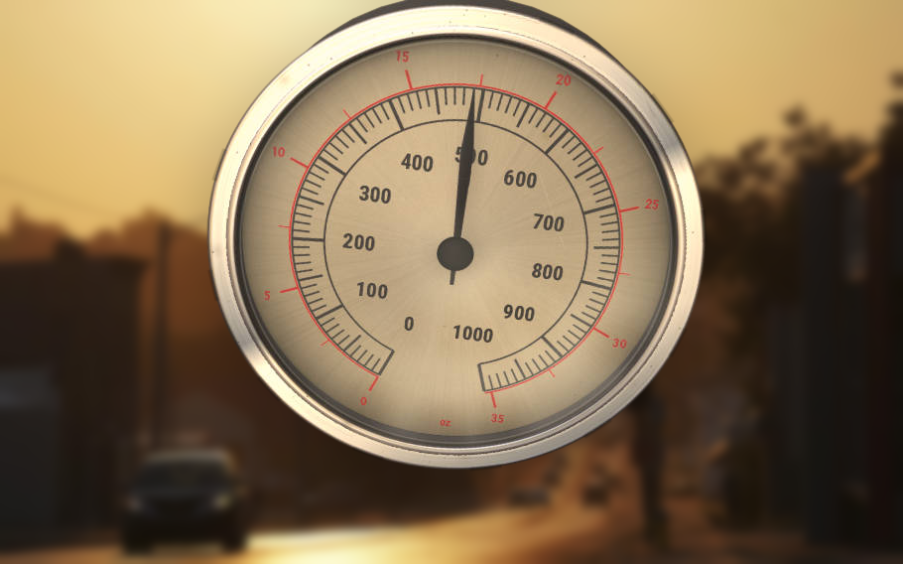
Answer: 490 g
